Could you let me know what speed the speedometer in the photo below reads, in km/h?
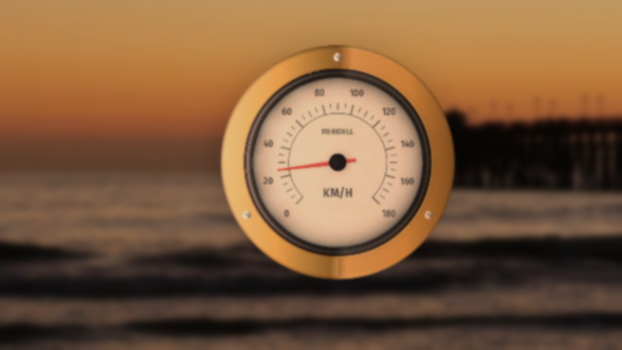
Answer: 25 km/h
